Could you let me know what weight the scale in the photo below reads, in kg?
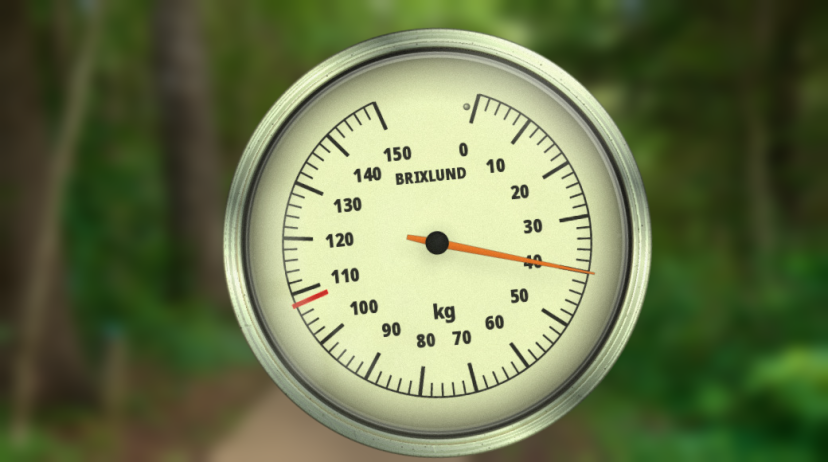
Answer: 40 kg
